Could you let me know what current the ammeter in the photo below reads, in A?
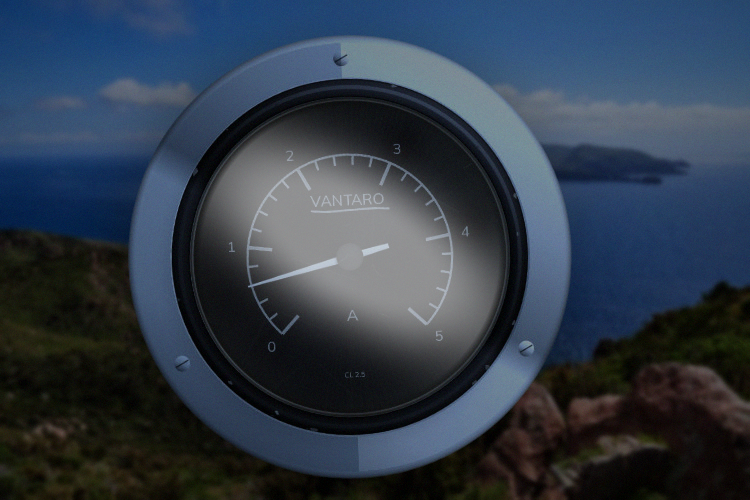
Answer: 0.6 A
